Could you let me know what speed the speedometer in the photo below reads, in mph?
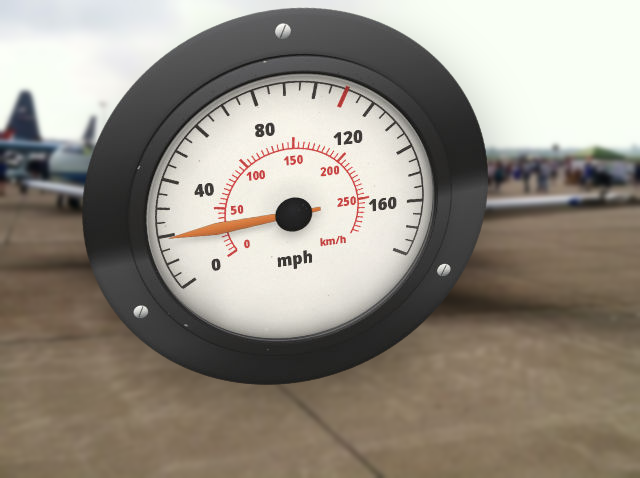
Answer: 20 mph
